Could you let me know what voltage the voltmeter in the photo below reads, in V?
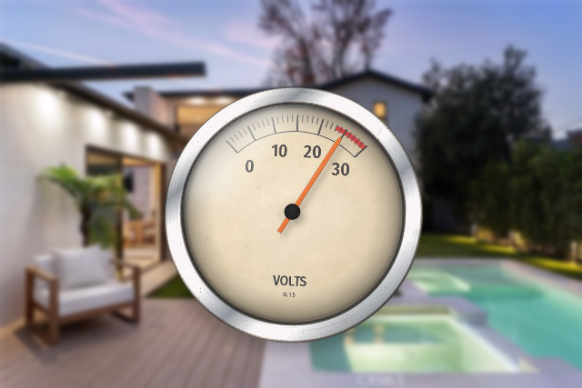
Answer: 25 V
